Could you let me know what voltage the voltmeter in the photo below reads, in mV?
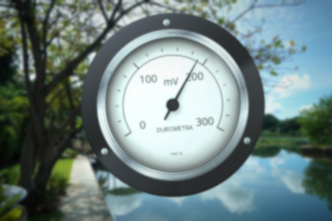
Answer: 190 mV
